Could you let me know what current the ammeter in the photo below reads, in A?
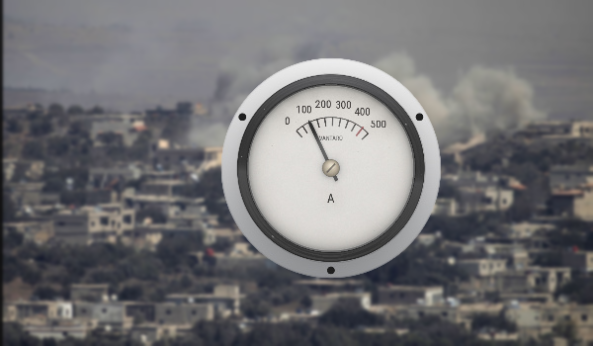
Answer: 100 A
